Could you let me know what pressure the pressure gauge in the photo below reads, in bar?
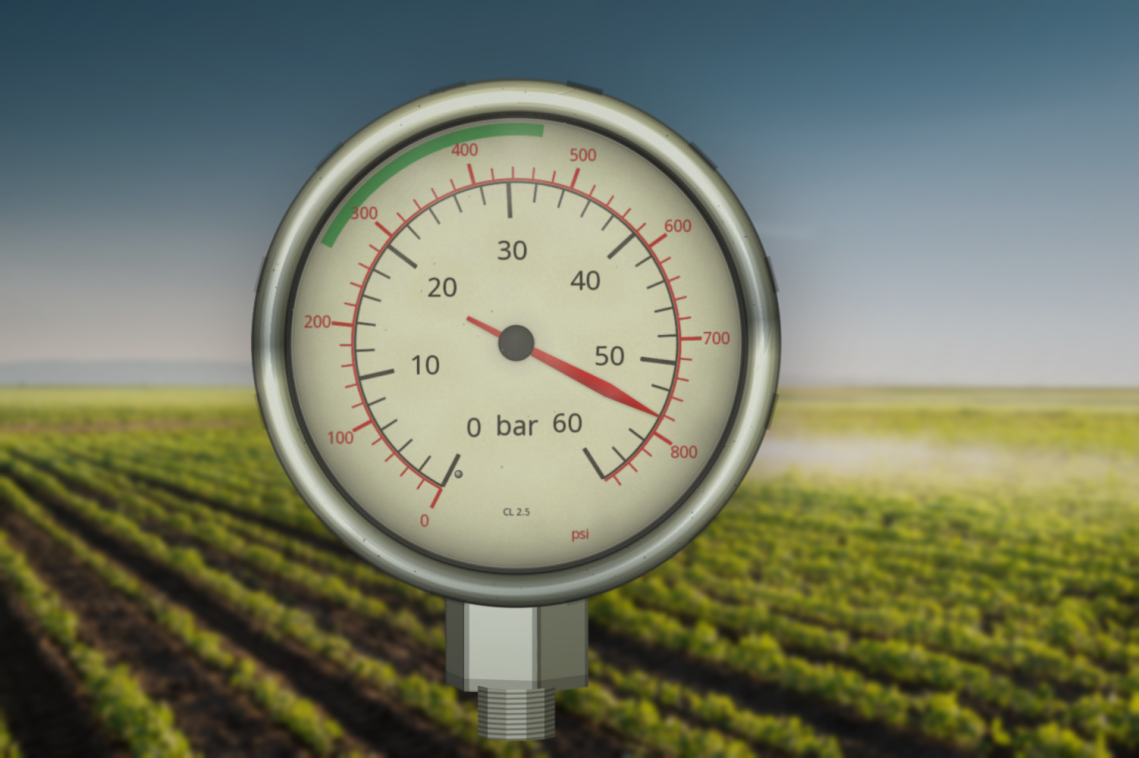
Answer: 54 bar
